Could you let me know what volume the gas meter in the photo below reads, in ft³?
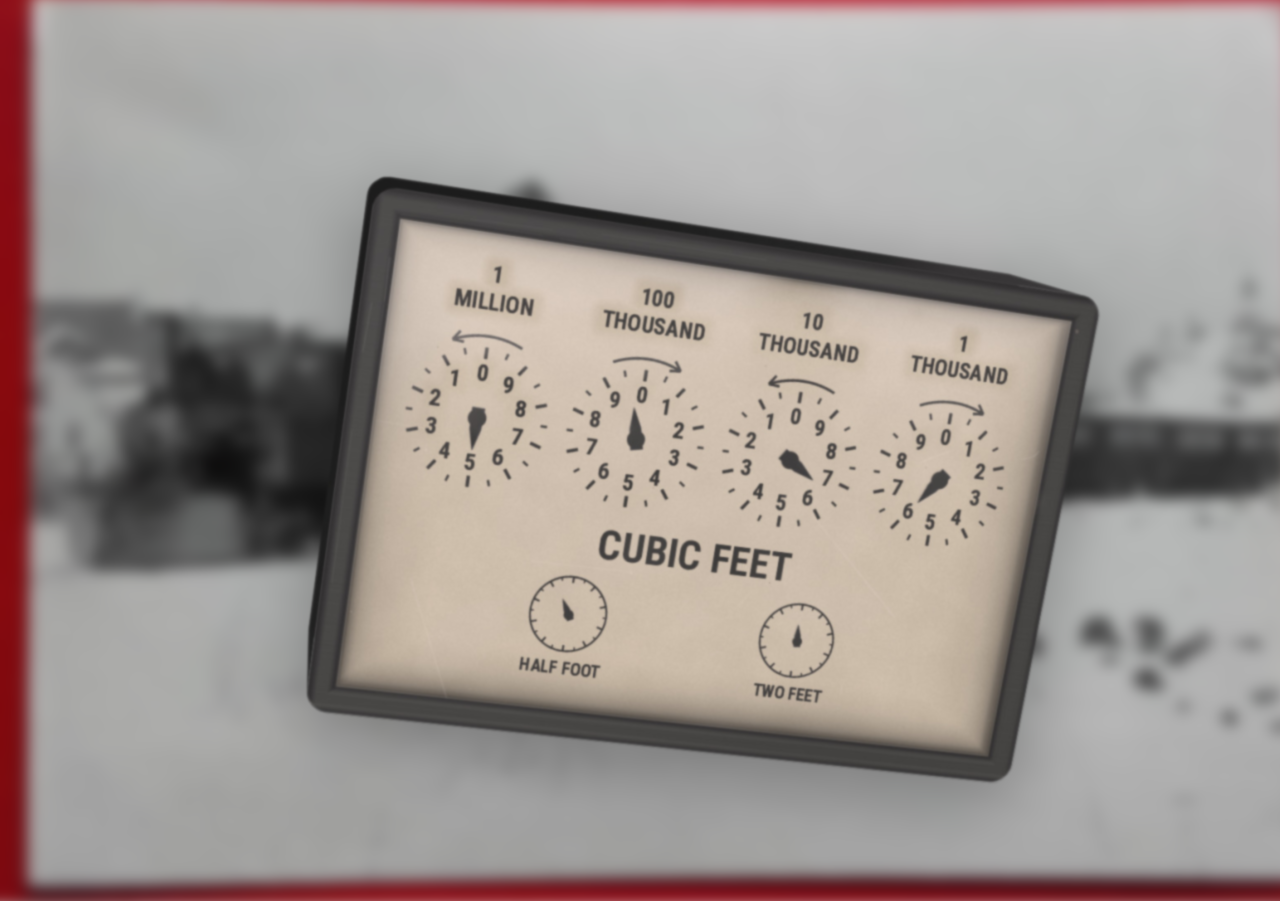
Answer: 496600 ft³
